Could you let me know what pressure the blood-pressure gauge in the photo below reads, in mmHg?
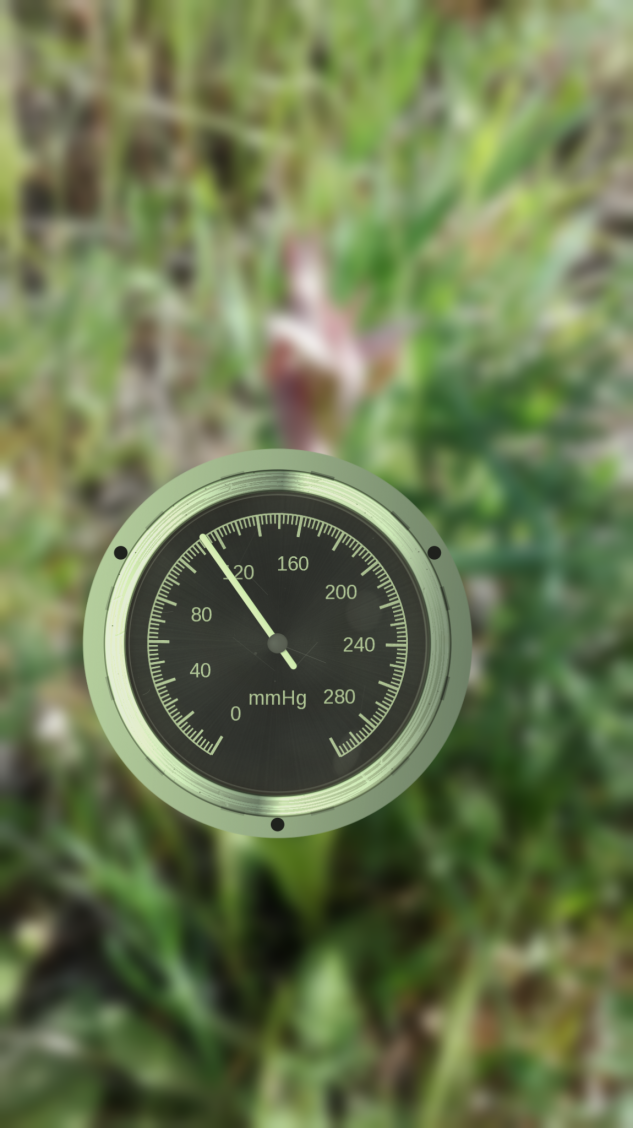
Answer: 114 mmHg
